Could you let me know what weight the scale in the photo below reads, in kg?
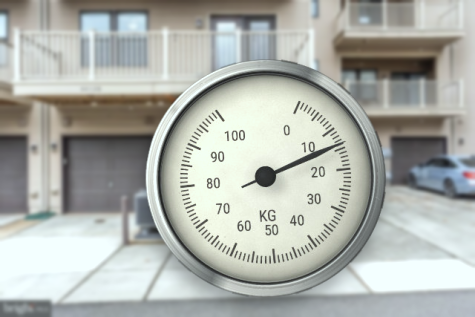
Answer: 14 kg
